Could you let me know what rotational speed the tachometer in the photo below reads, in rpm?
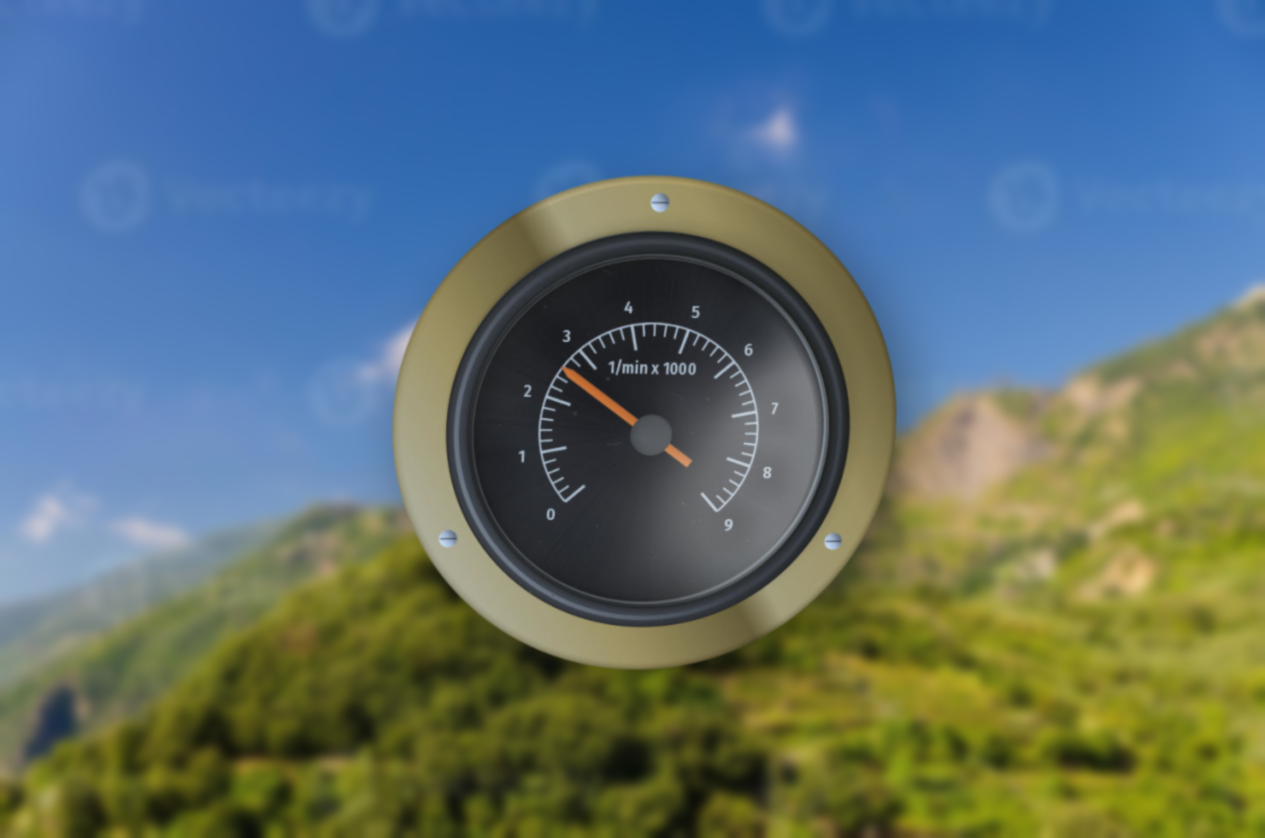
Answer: 2600 rpm
